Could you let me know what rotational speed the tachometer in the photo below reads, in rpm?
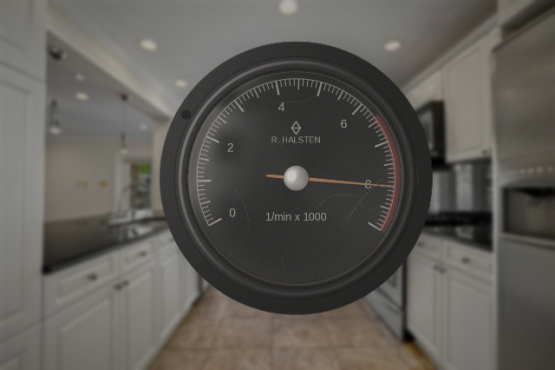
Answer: 8000 rpm
